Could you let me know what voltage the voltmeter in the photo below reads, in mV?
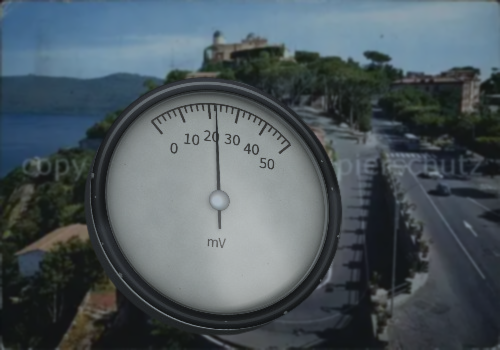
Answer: 22 mV
